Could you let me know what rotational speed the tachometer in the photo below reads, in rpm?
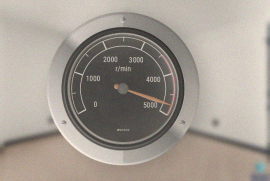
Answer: 4750 rpm
